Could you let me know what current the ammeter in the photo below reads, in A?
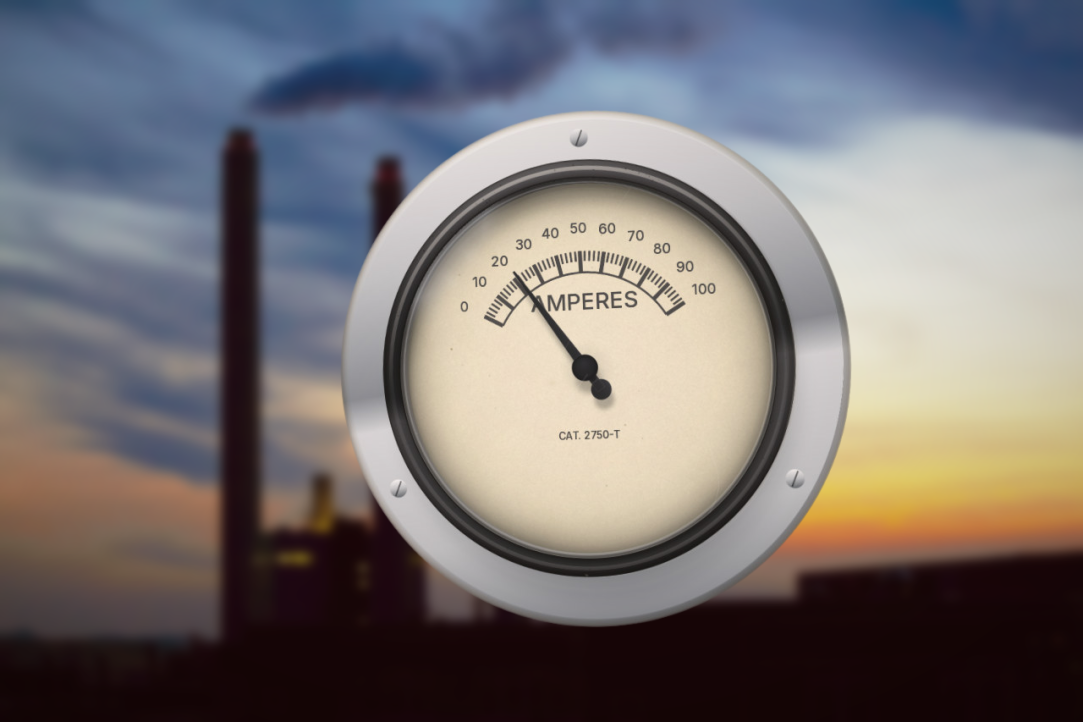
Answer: 22 A
